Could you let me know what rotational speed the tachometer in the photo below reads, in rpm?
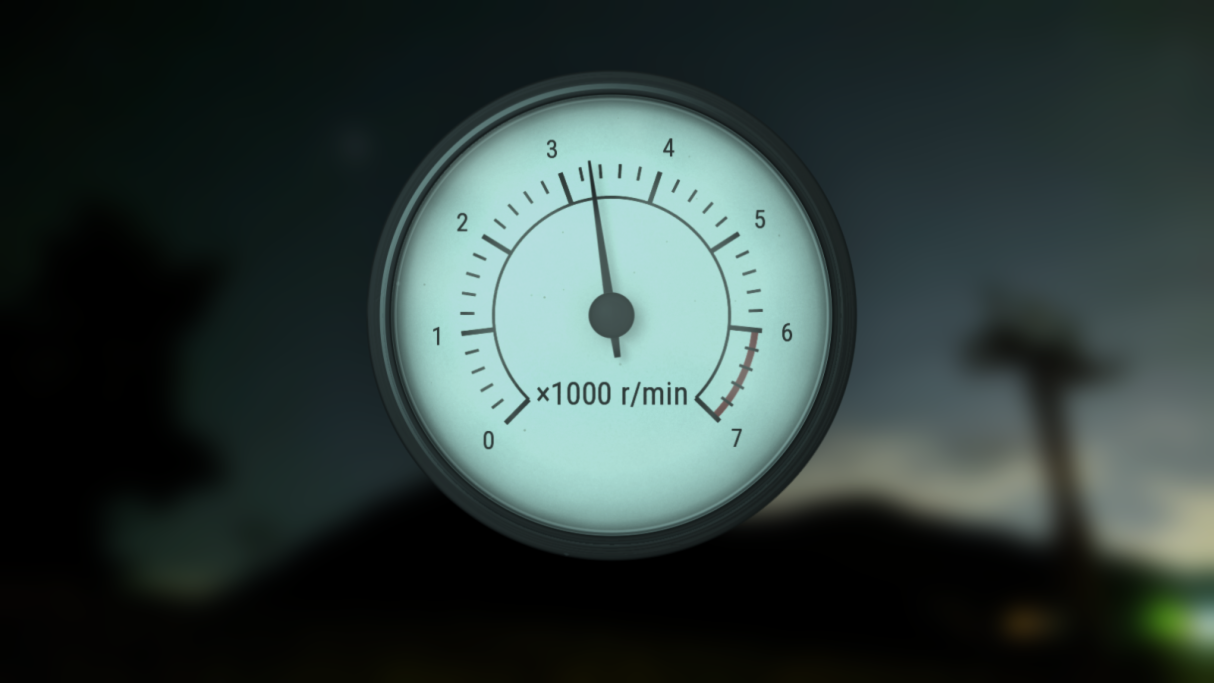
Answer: 3300 rpm
